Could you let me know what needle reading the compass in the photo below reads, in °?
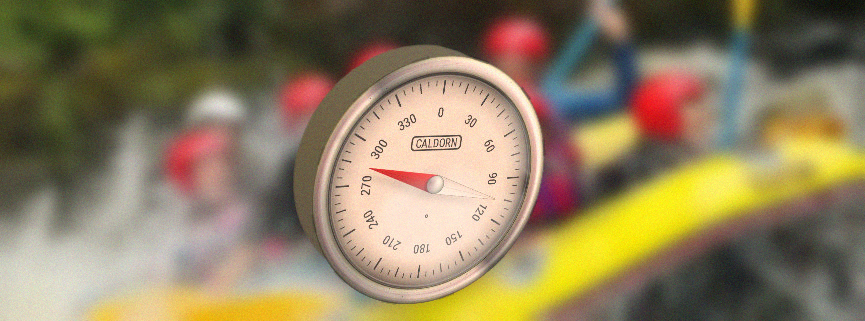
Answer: 285 °
